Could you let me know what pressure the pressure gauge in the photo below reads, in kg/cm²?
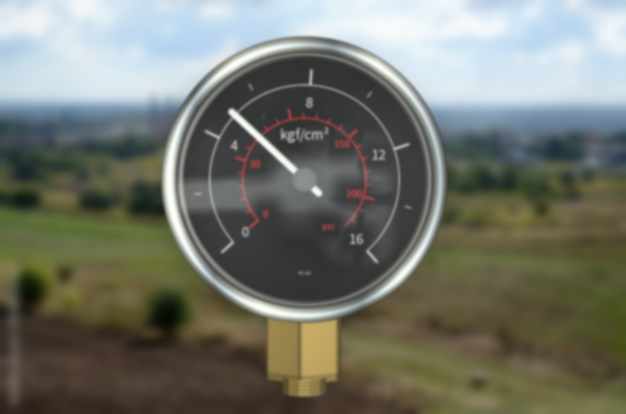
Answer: 5 kg/cm²
